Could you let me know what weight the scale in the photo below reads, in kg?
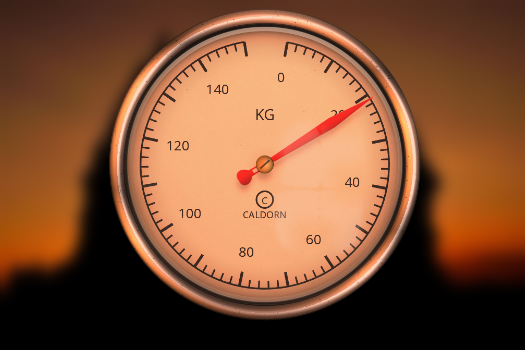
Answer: 21 kg
